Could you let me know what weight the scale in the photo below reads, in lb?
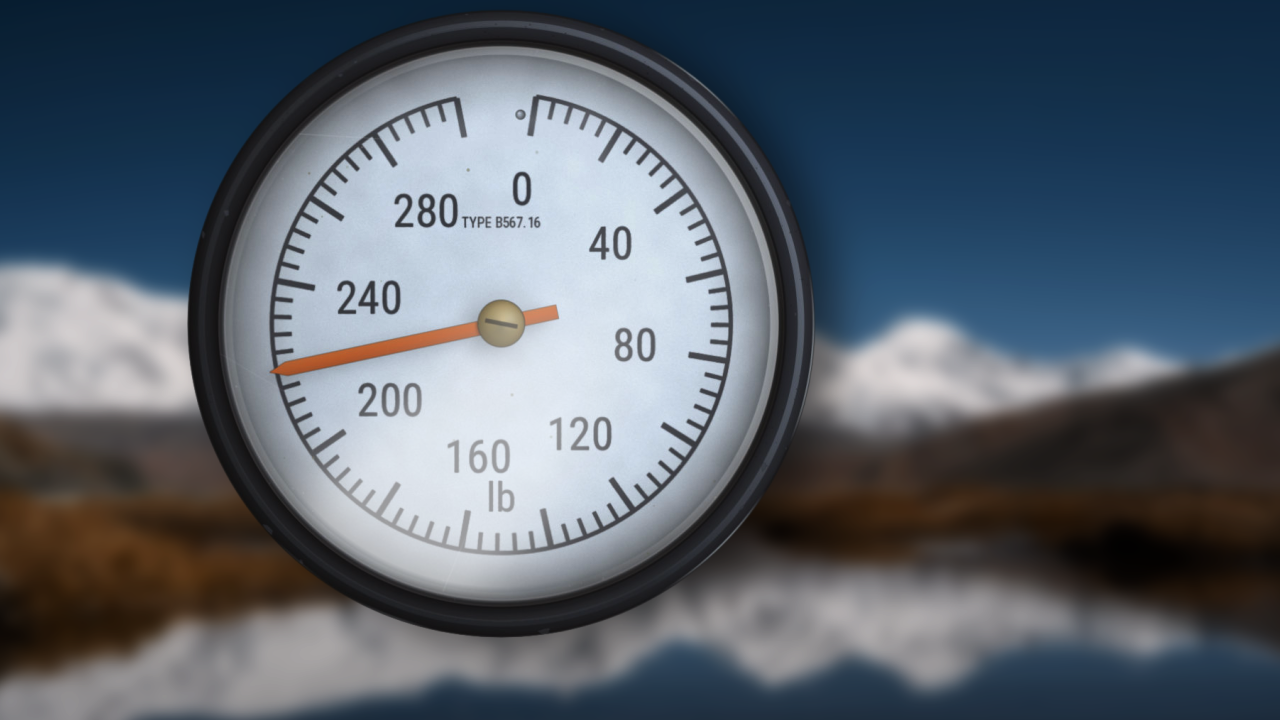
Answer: 220 lb
